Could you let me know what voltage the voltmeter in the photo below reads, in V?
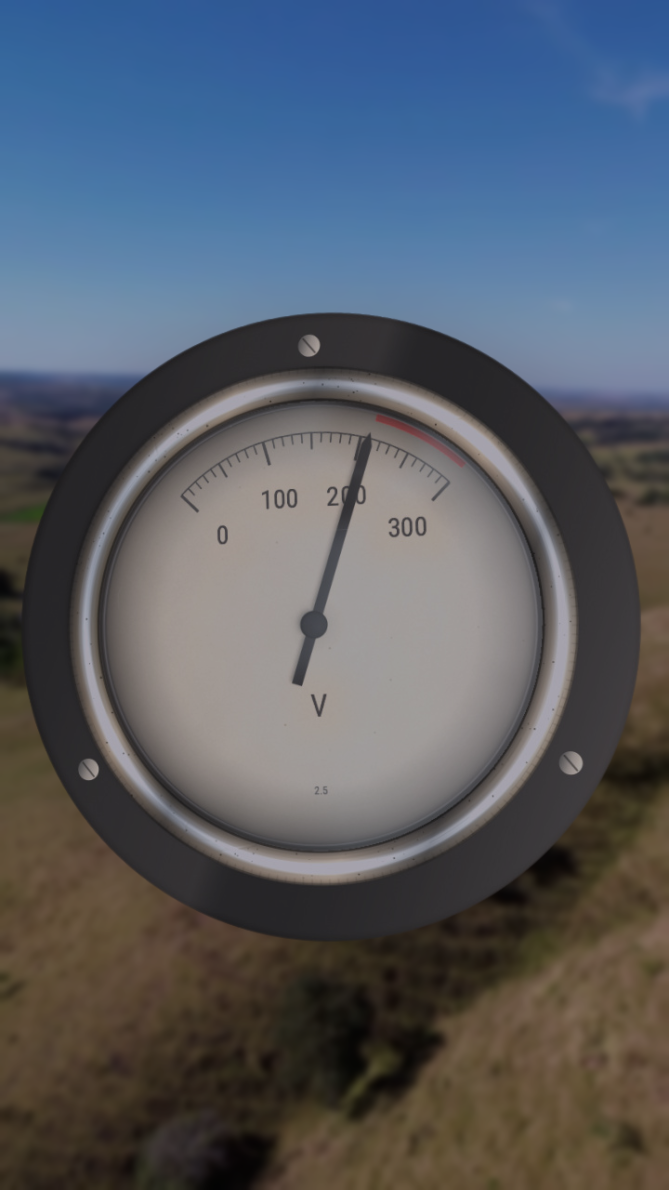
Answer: 210 V
